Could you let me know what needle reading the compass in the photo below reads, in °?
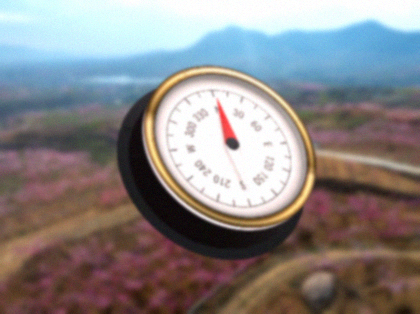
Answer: 0 °
